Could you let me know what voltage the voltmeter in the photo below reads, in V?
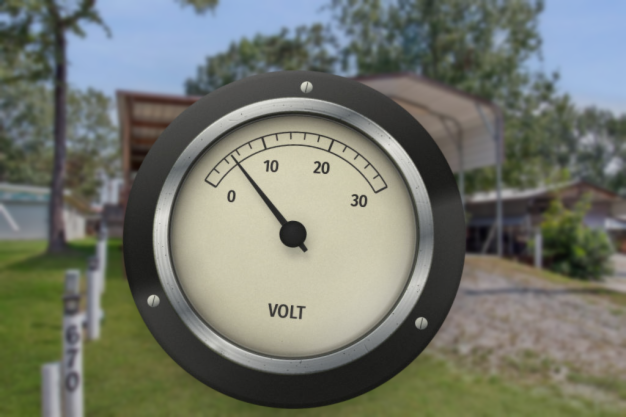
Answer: 5 V
